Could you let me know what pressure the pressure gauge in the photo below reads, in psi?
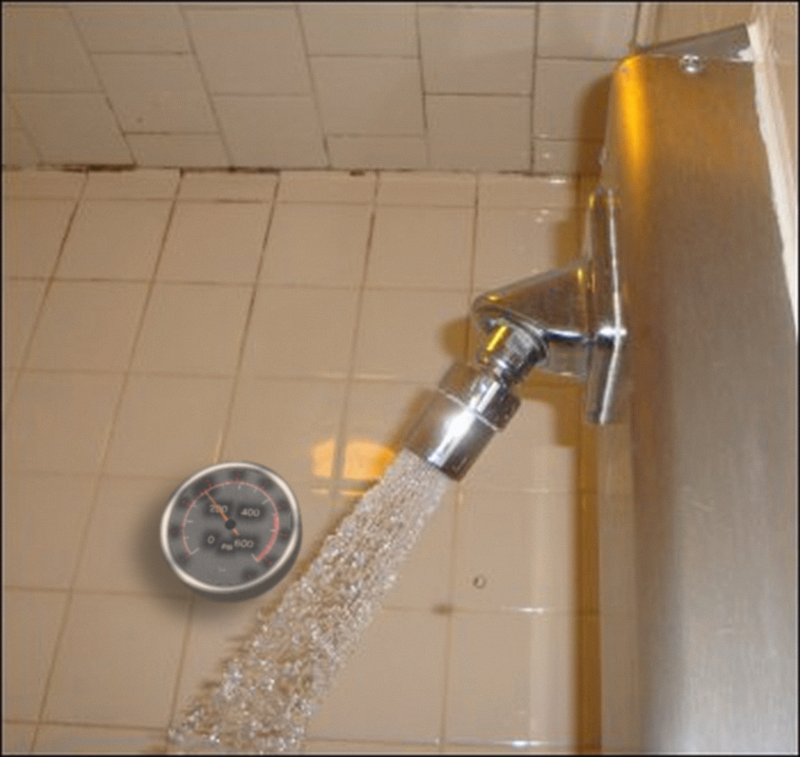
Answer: 200 psi
